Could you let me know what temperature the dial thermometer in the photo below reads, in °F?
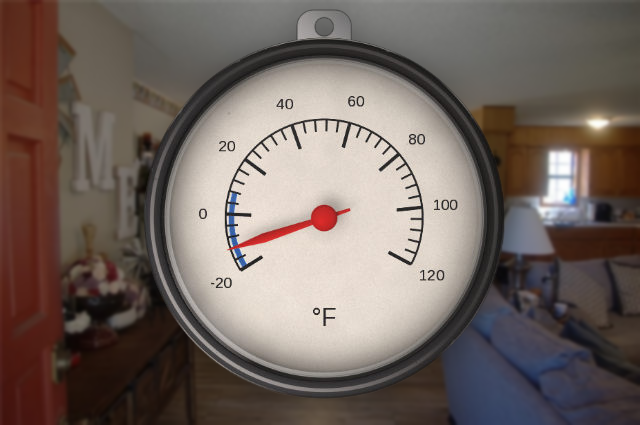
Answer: -12 °F
